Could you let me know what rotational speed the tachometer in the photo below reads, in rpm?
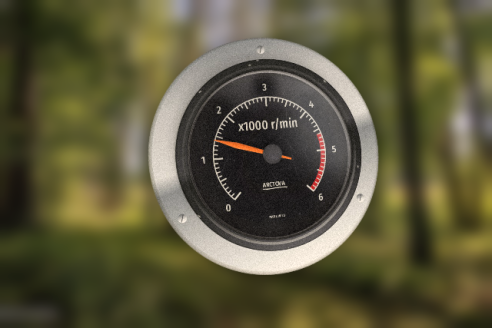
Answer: 1400 rpm
